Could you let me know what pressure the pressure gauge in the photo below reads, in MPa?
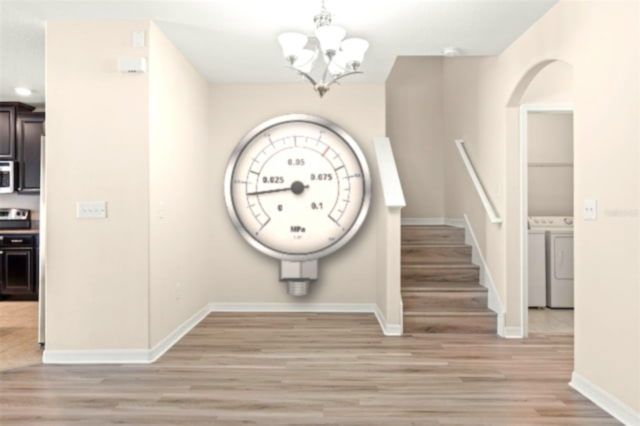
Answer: 0.015 MPa
